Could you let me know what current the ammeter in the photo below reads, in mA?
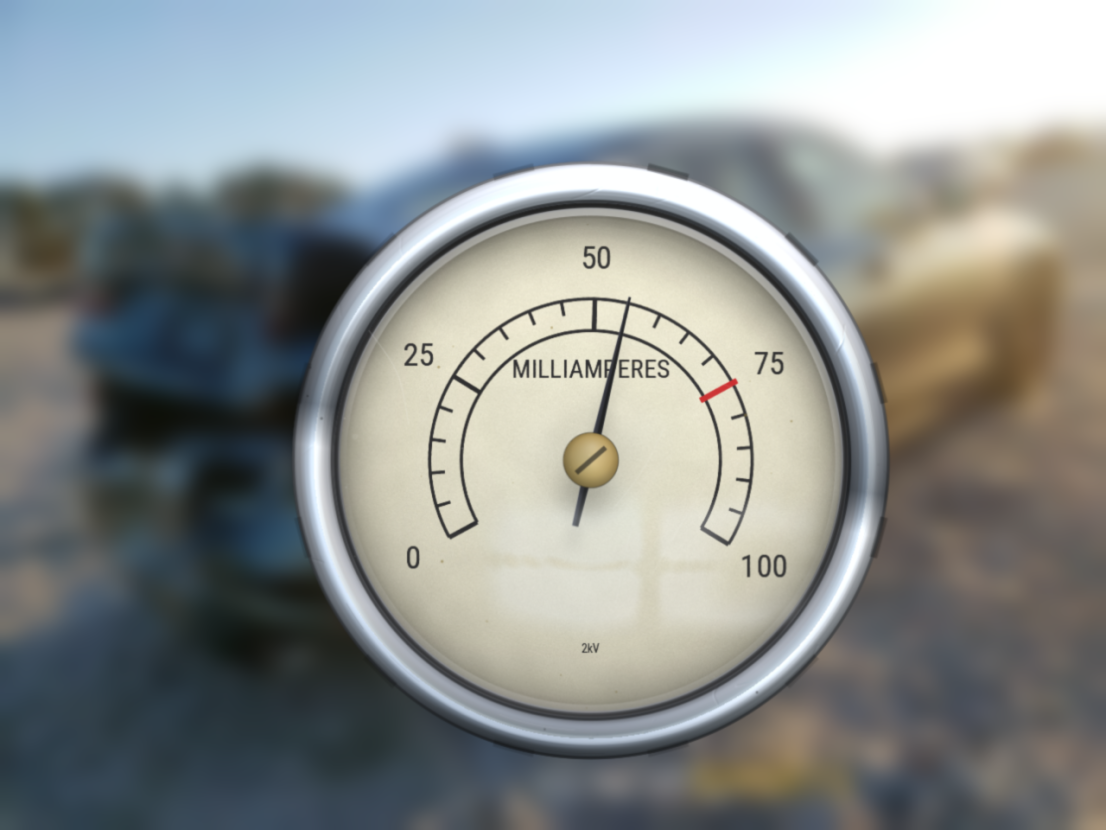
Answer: 55 mA
